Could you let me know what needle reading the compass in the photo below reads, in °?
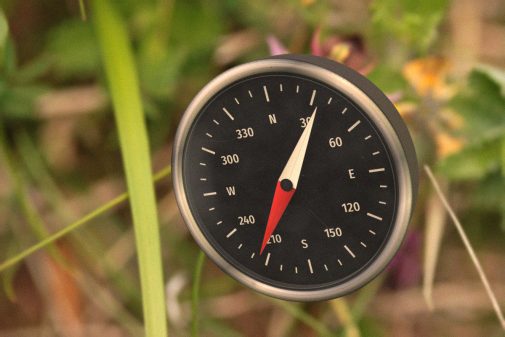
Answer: 215 °
